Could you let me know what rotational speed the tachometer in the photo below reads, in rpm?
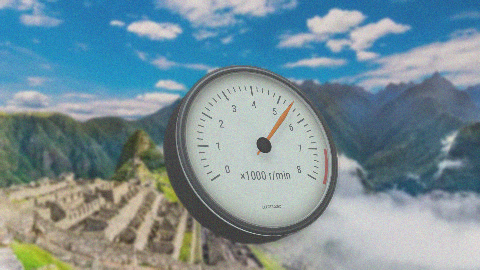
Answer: 5400 rpm
